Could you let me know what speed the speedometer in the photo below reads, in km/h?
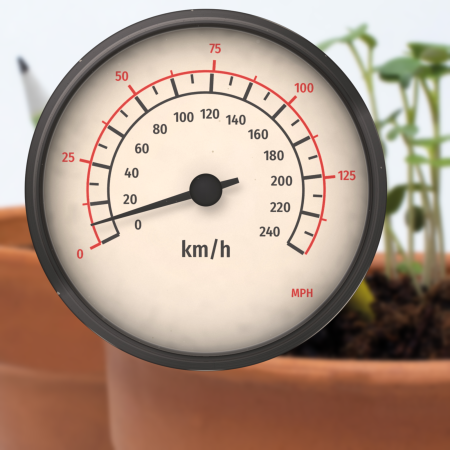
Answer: 10 km/h
